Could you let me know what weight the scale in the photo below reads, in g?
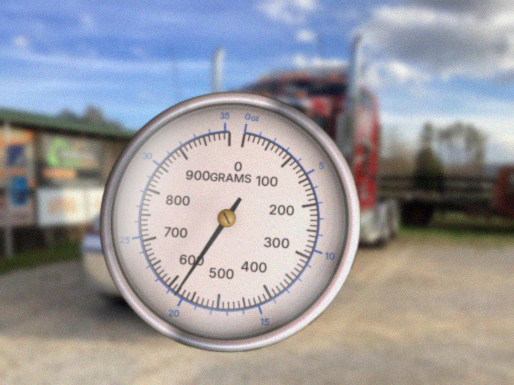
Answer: 580 g
